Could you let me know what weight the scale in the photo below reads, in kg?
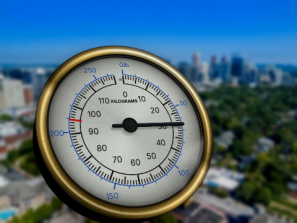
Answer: 30 kg
